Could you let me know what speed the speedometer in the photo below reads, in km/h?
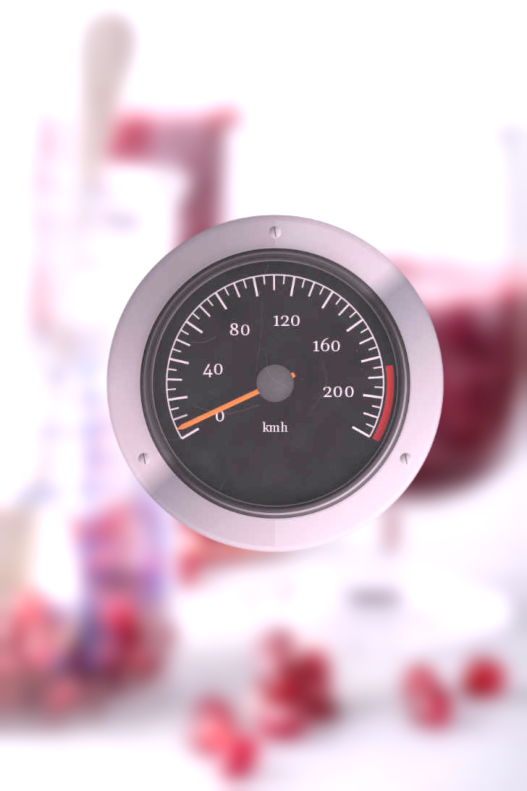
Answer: 5 km/h
